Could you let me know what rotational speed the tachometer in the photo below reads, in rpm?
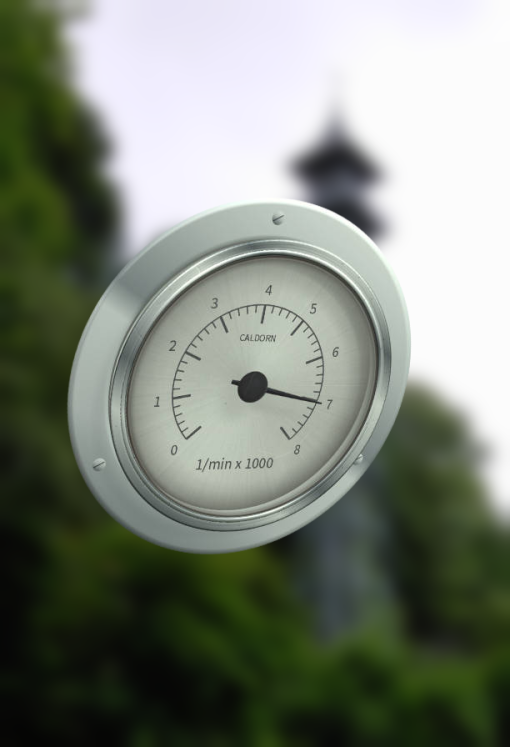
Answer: 7000 rpm
